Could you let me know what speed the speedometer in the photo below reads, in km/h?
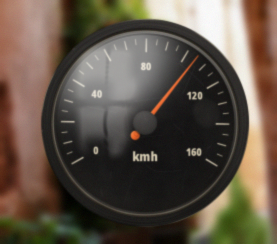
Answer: 105 km/h
